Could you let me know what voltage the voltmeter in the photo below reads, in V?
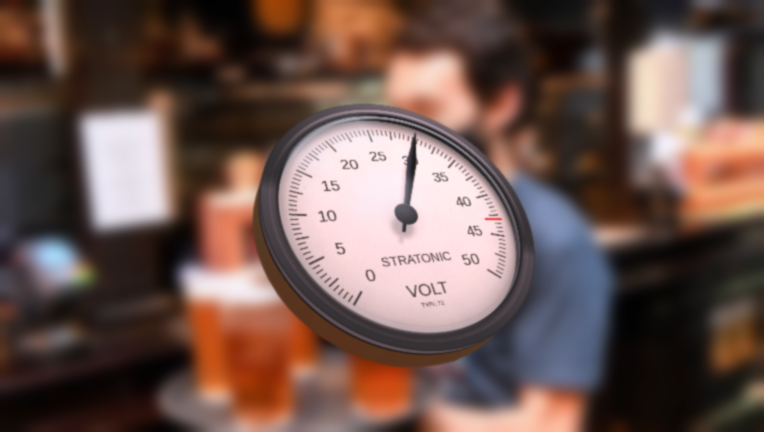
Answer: 30 V
